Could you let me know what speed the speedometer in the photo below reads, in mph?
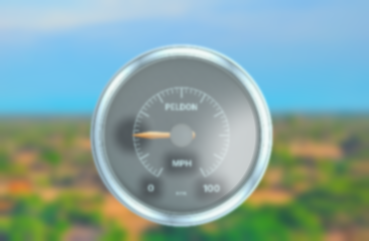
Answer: 20 mph
